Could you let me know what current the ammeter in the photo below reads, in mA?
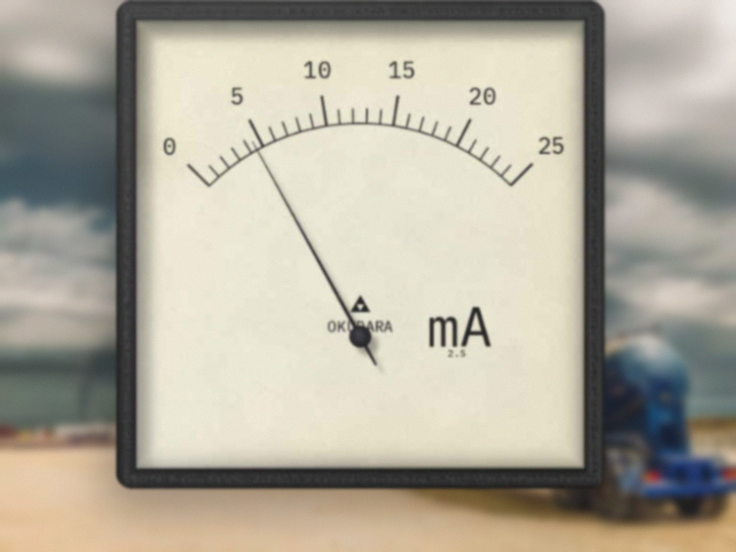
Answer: 4.5 mA
